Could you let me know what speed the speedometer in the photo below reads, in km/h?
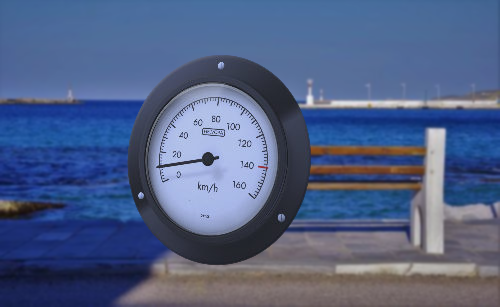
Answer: 10 km/h
